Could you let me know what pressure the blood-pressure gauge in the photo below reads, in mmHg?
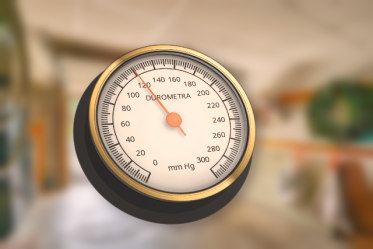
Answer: 120 mmHg
